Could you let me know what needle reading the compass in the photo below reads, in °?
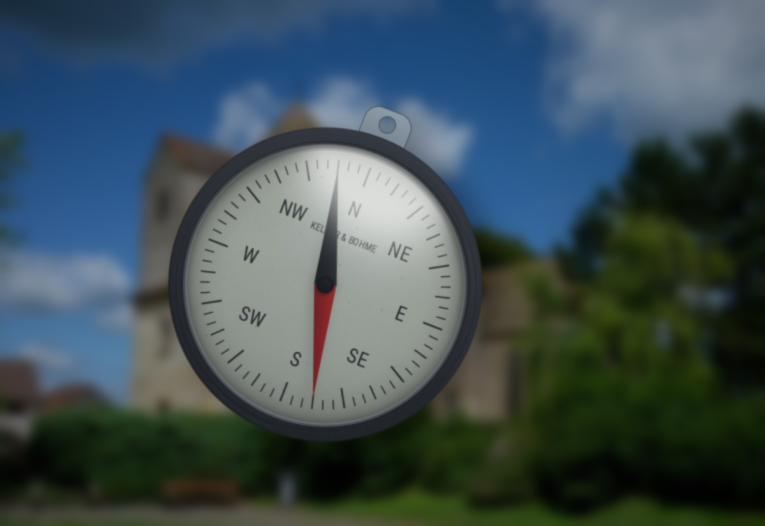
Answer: 165 °
